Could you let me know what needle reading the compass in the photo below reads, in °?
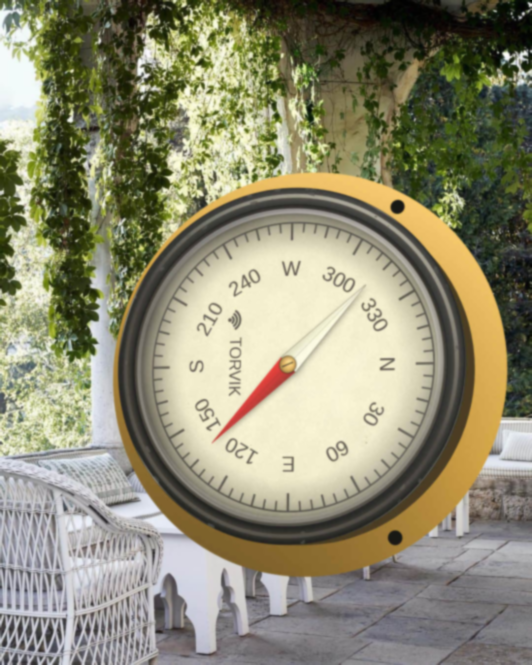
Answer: 135 °
